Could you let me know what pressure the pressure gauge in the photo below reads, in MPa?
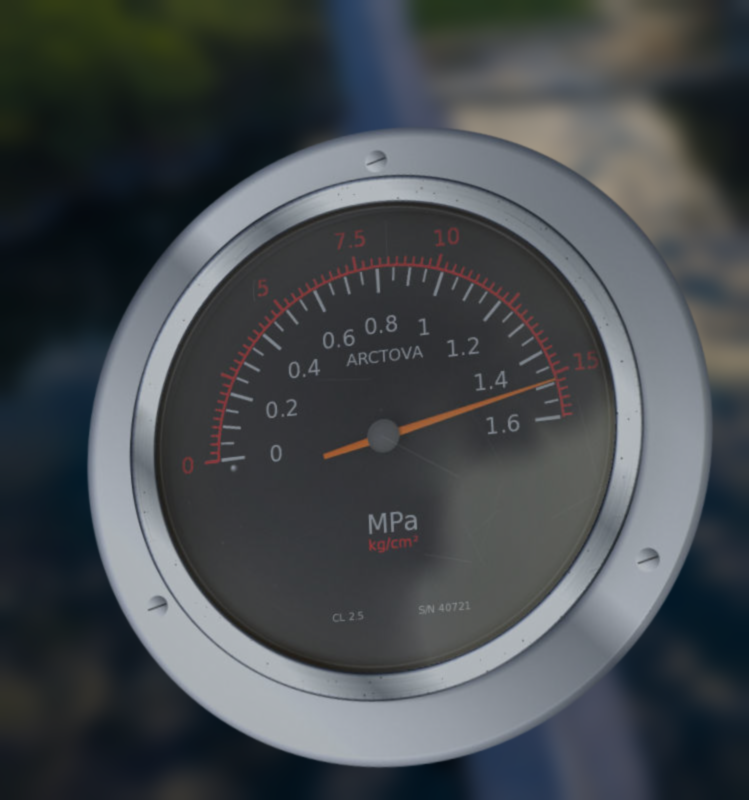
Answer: 1.5 MPa
